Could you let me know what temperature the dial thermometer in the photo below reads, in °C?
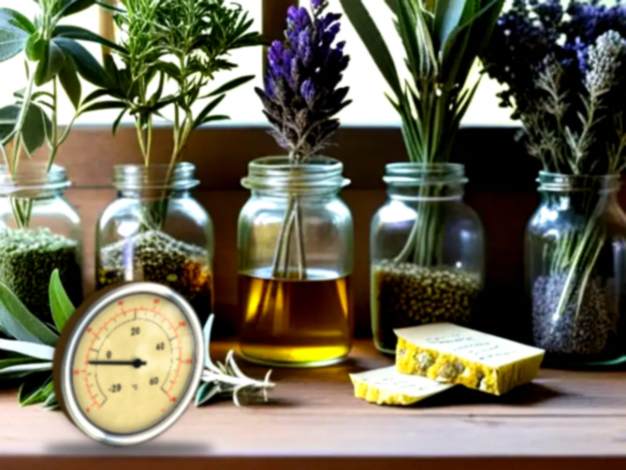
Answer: -4 °C
